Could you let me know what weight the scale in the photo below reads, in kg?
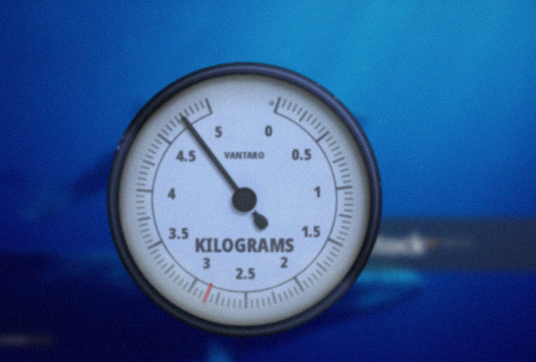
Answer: 4.75 kg
